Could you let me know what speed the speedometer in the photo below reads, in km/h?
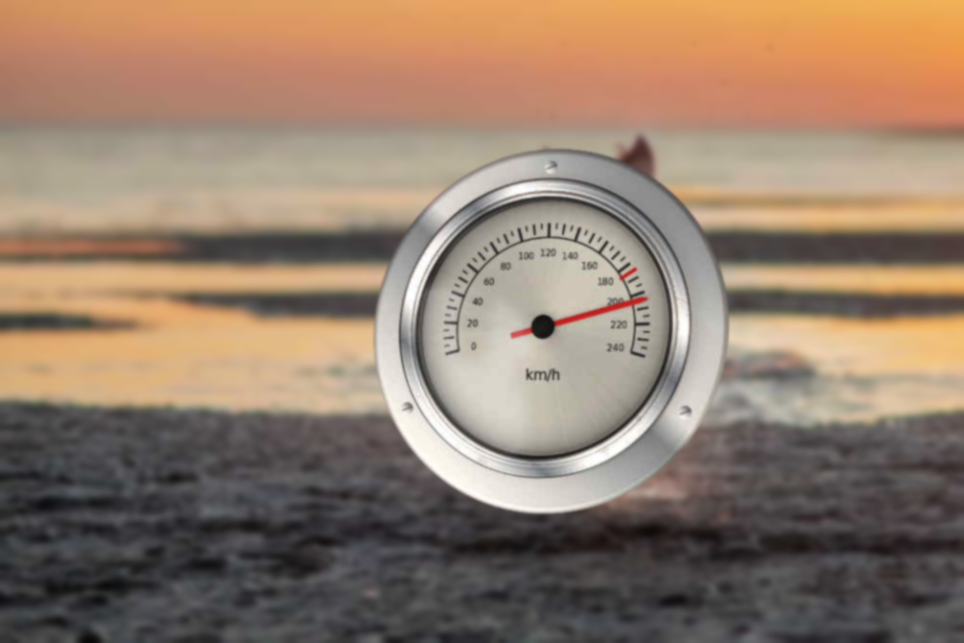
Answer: 205 km/h
